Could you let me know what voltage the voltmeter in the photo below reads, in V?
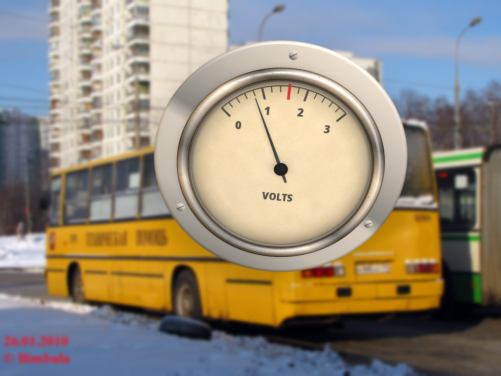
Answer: 0.8 V
